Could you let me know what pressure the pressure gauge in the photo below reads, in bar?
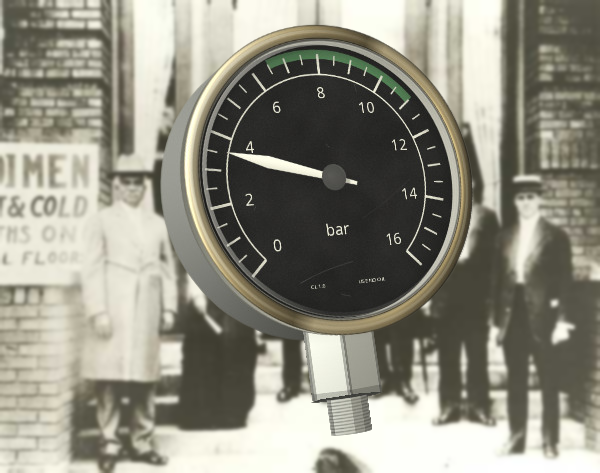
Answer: 3.5 bar
